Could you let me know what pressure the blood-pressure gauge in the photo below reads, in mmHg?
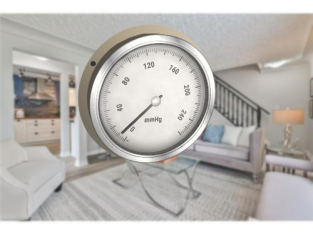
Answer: 10 mmHg
